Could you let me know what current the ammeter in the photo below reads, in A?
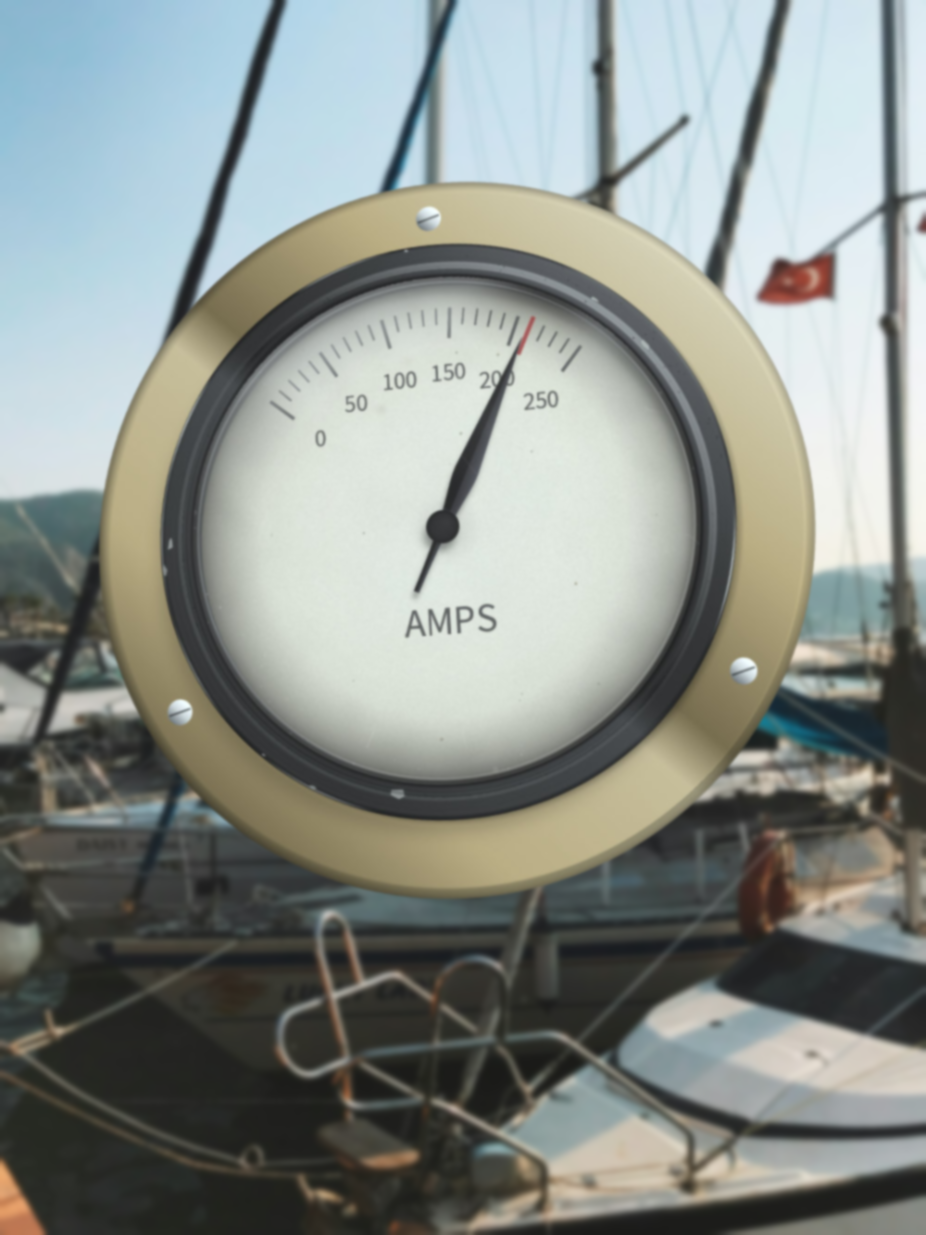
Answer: 210 A
